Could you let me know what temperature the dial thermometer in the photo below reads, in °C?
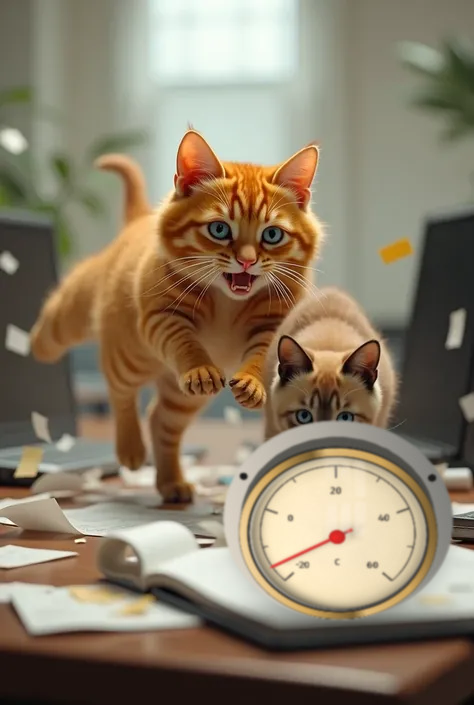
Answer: -15 °C
